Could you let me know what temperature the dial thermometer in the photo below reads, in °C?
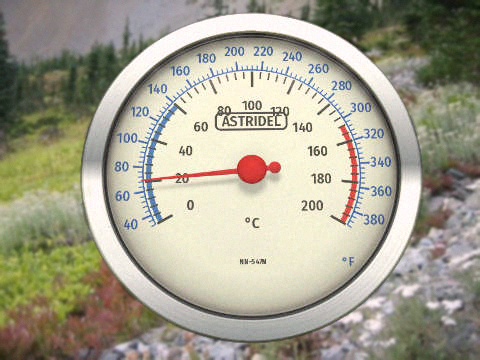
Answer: 20 °C
